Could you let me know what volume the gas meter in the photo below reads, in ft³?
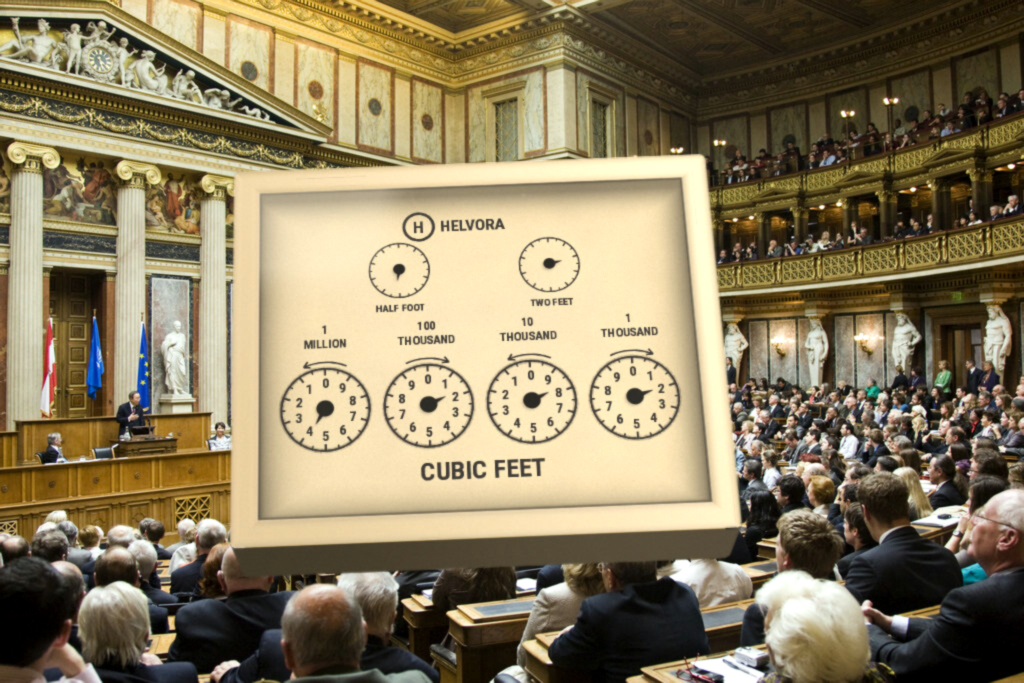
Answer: 418200 ft³
